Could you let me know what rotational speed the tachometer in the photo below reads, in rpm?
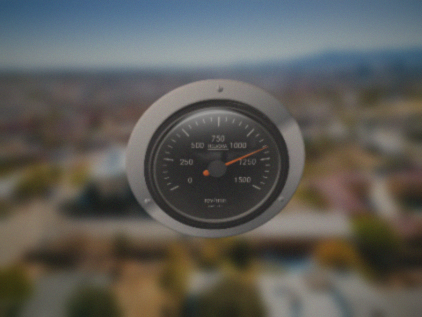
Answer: 1150 rpm
